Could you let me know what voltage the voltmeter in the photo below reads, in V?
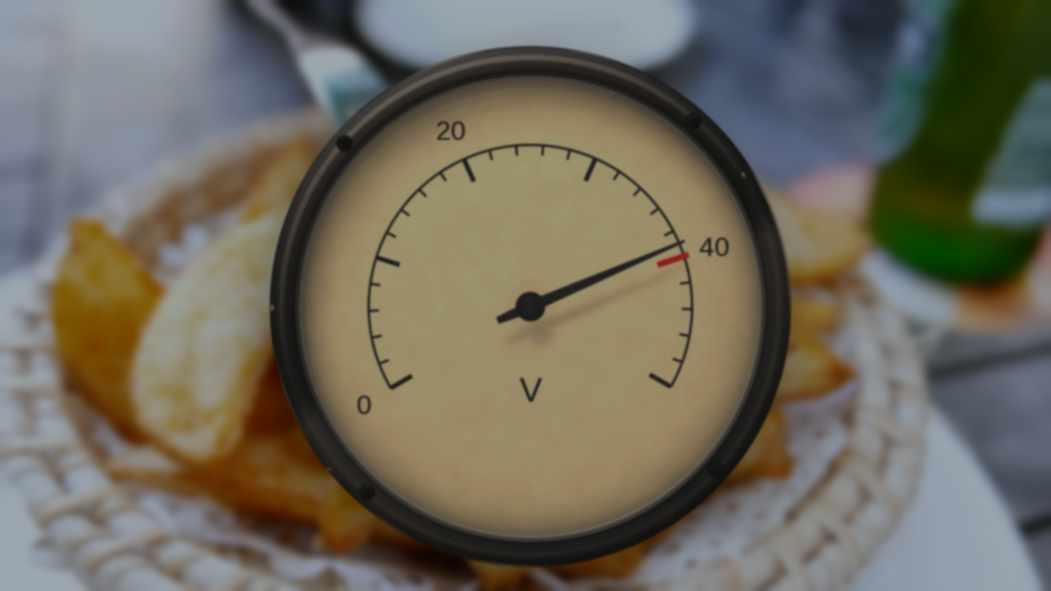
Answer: 39 V
